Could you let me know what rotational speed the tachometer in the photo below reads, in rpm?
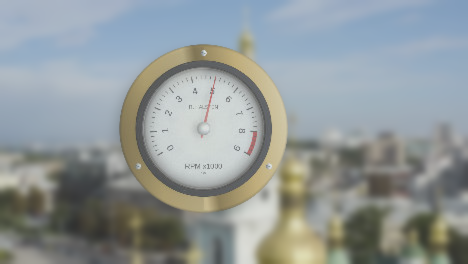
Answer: 5000 rpm
